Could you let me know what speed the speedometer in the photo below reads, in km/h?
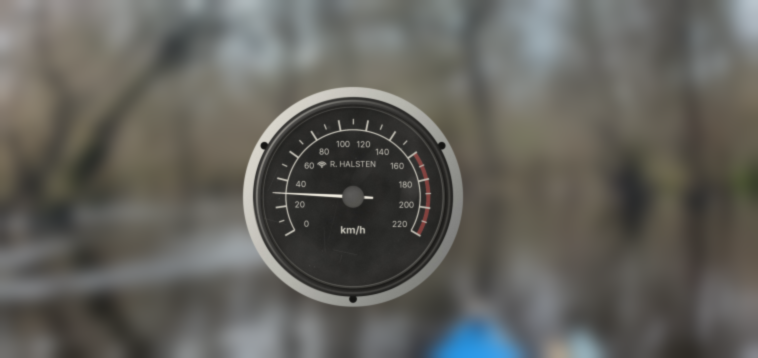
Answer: 30 km/h
